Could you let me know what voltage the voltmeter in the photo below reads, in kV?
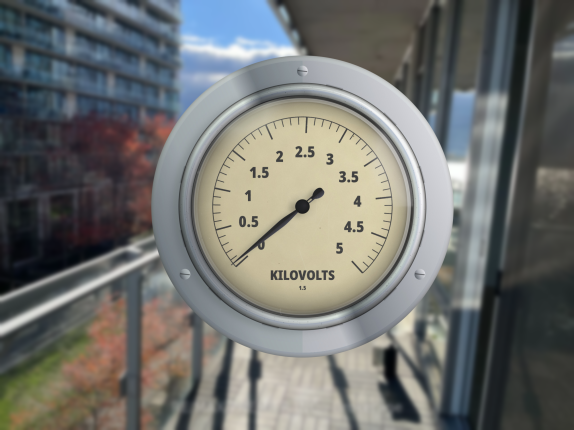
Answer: 0.05 kV
